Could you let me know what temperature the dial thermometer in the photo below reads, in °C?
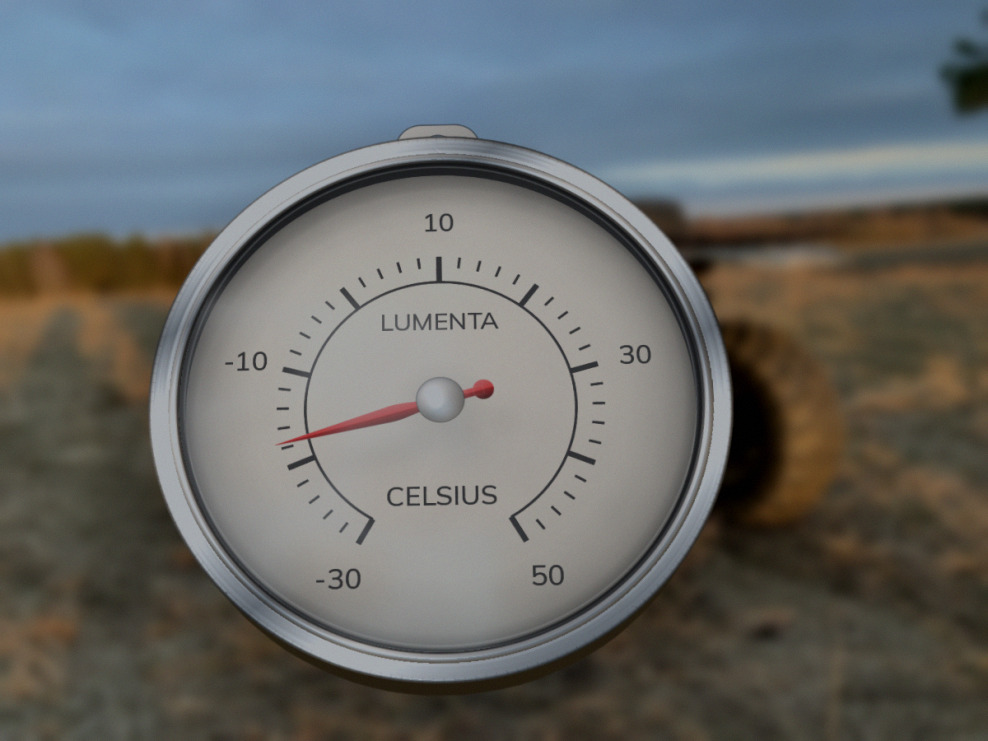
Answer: -18 °C
